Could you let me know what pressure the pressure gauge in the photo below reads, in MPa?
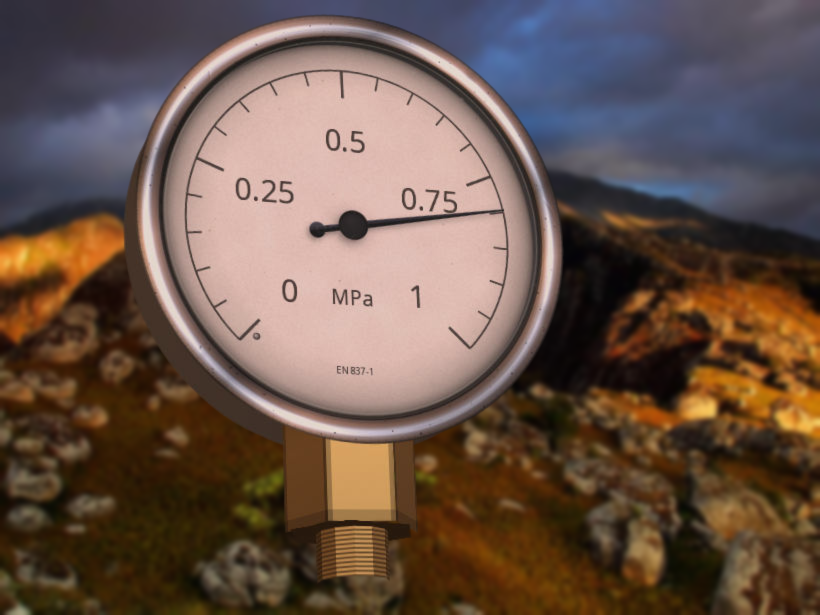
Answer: 0.8 MPa
